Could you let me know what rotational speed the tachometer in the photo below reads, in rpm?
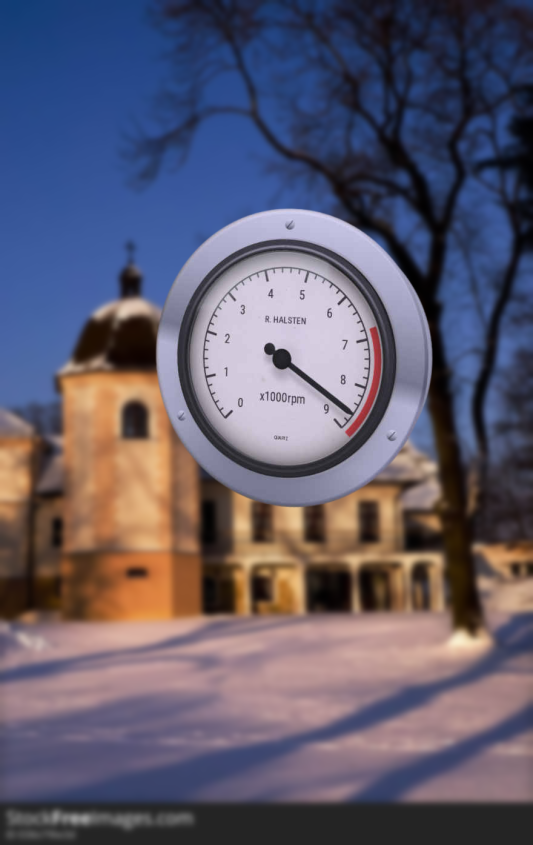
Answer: 8600 rpm
